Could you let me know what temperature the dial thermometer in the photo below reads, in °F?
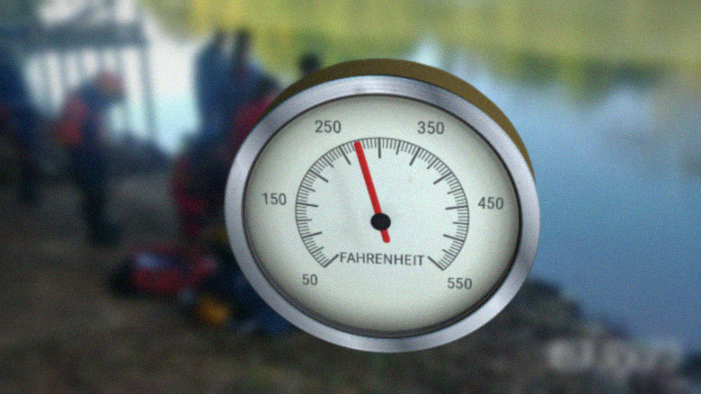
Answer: 275 °F
